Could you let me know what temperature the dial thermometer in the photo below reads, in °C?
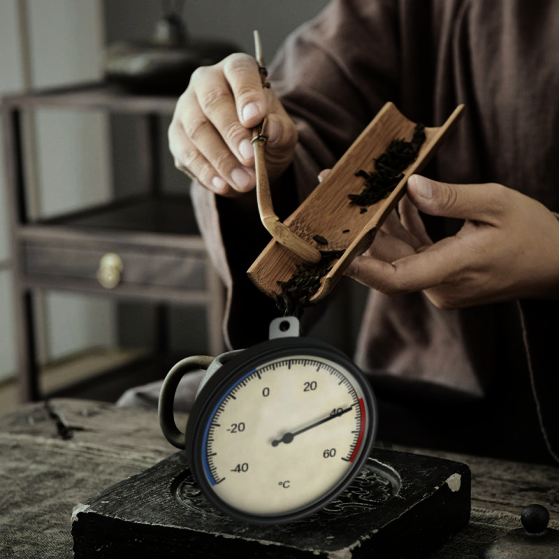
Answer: 40 °C
